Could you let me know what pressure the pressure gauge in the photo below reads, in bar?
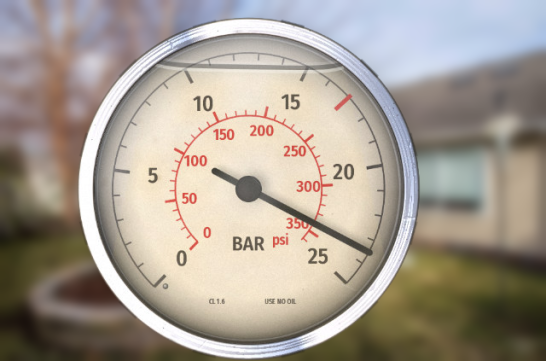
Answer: 23.5 bar
